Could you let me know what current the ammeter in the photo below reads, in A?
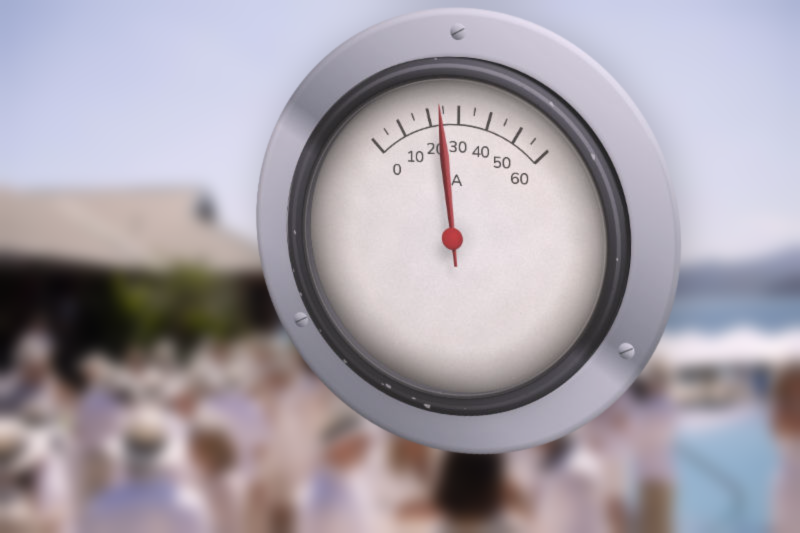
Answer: 25 A
